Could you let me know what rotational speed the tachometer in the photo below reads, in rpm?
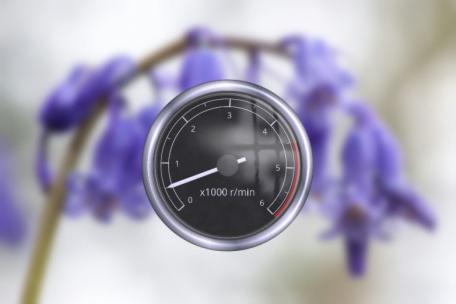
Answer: 500 rpm
